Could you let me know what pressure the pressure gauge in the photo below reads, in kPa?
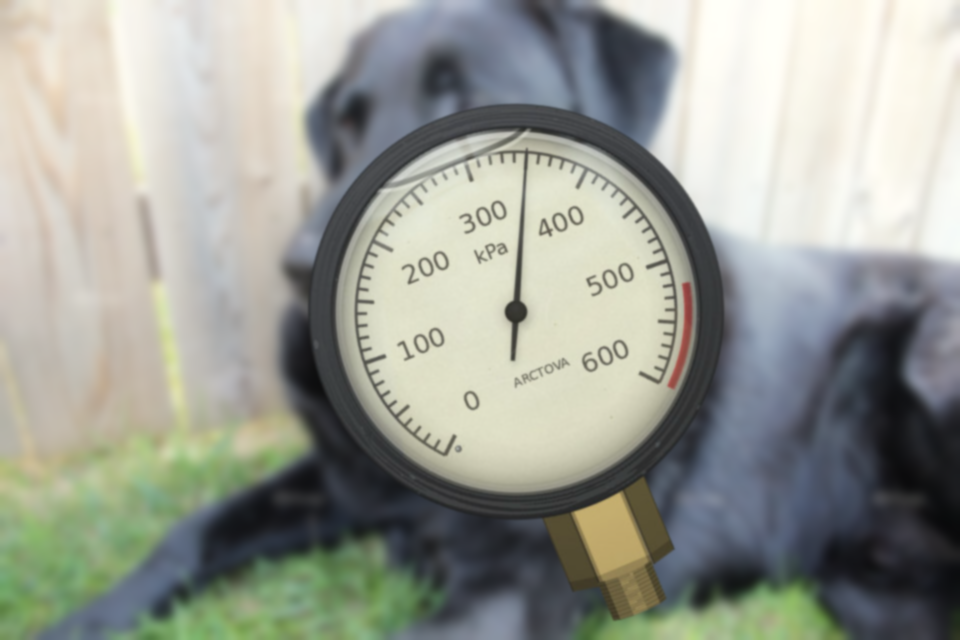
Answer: 350 kPa
